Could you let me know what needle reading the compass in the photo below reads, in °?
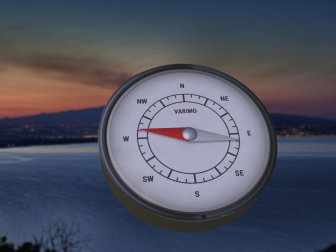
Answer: 280 °
